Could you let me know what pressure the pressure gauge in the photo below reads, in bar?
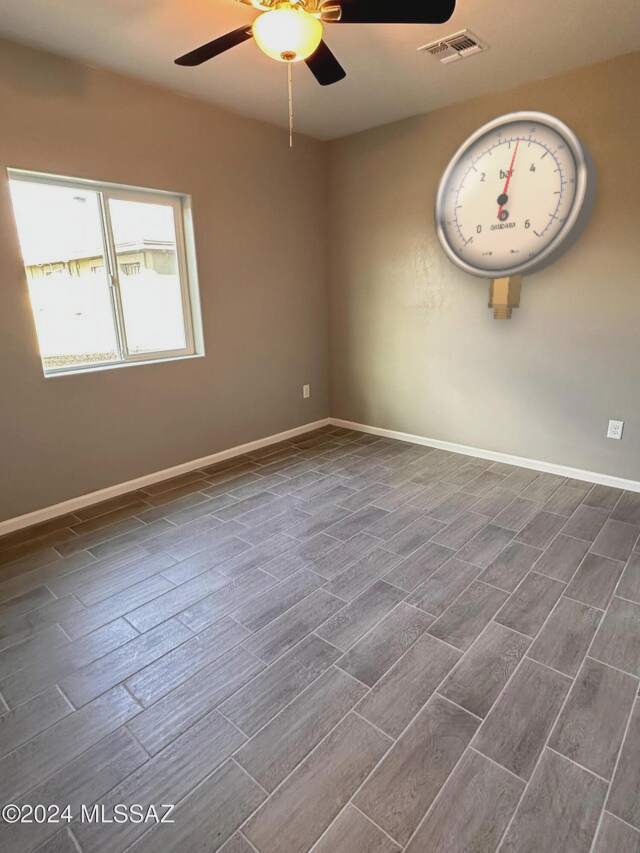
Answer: 3.25 bar
